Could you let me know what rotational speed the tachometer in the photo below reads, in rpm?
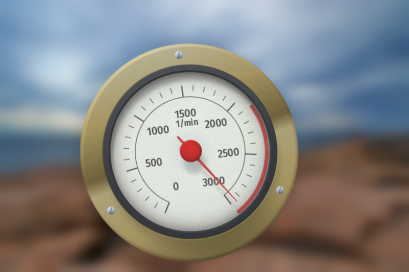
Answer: 2950 rpm
